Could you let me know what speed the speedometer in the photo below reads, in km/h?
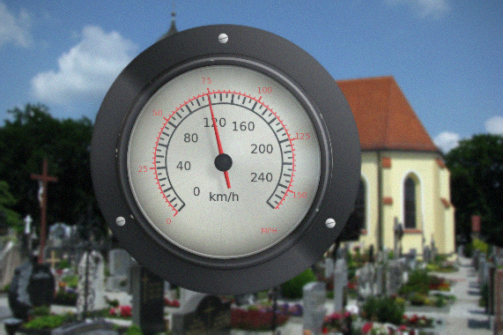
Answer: 120 km/h
